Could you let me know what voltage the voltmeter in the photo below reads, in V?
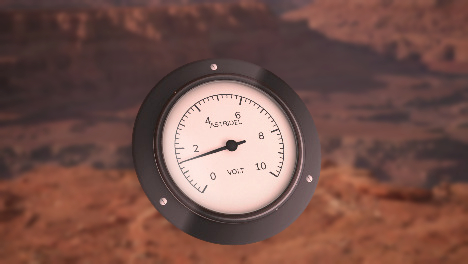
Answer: 1.4 V
